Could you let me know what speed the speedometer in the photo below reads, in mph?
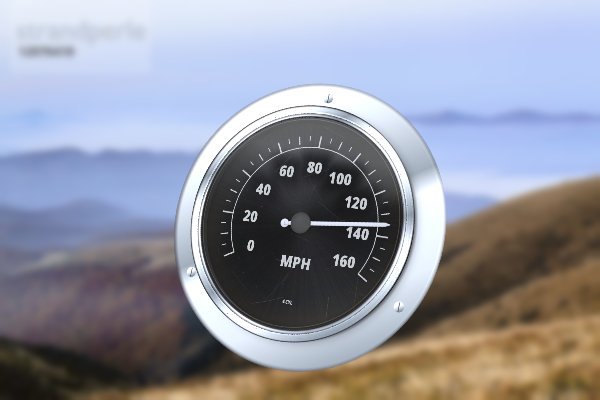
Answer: 135 mph
